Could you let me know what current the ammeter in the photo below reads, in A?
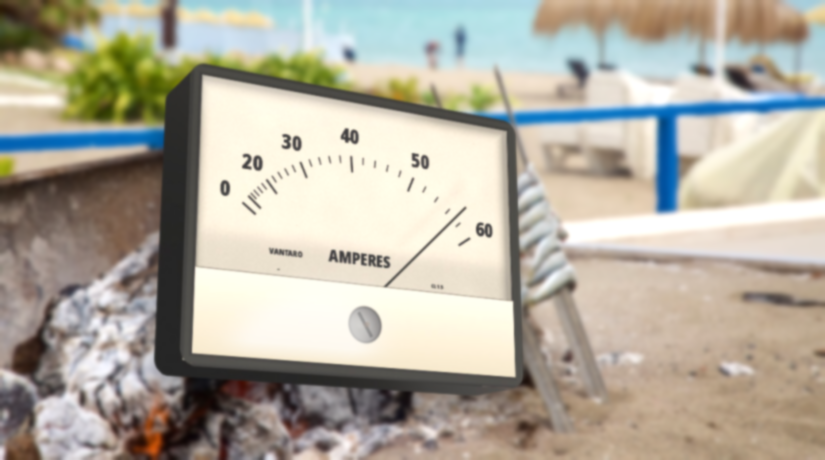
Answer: 57 A
